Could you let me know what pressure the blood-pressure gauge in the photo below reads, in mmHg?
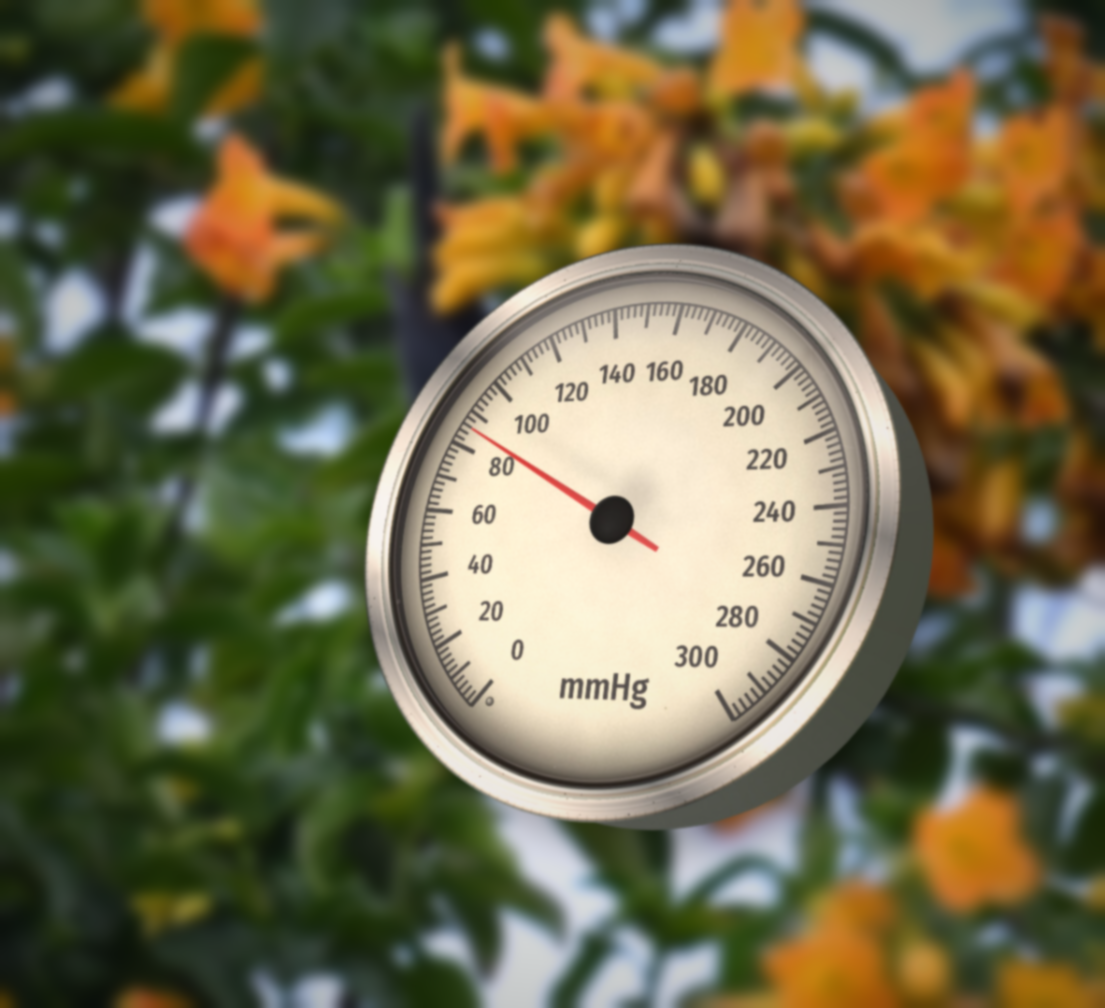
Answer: 86 mmHg
